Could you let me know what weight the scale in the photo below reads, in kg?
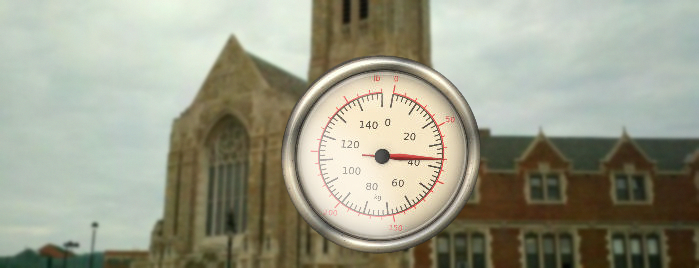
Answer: 36 kg
